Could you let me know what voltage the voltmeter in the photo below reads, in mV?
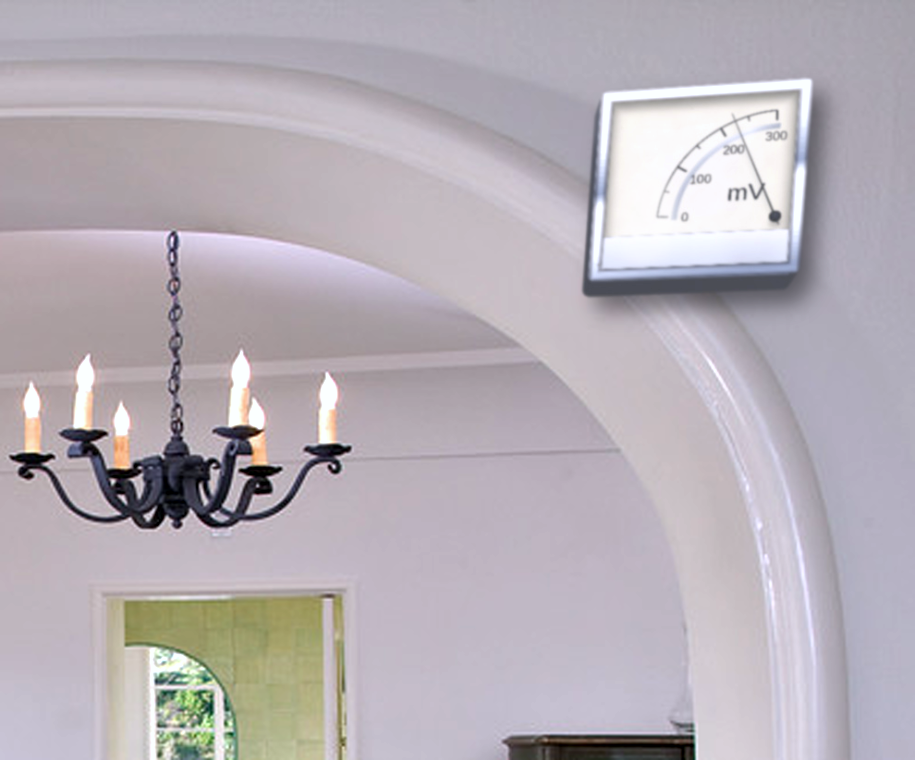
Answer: 225 mV
